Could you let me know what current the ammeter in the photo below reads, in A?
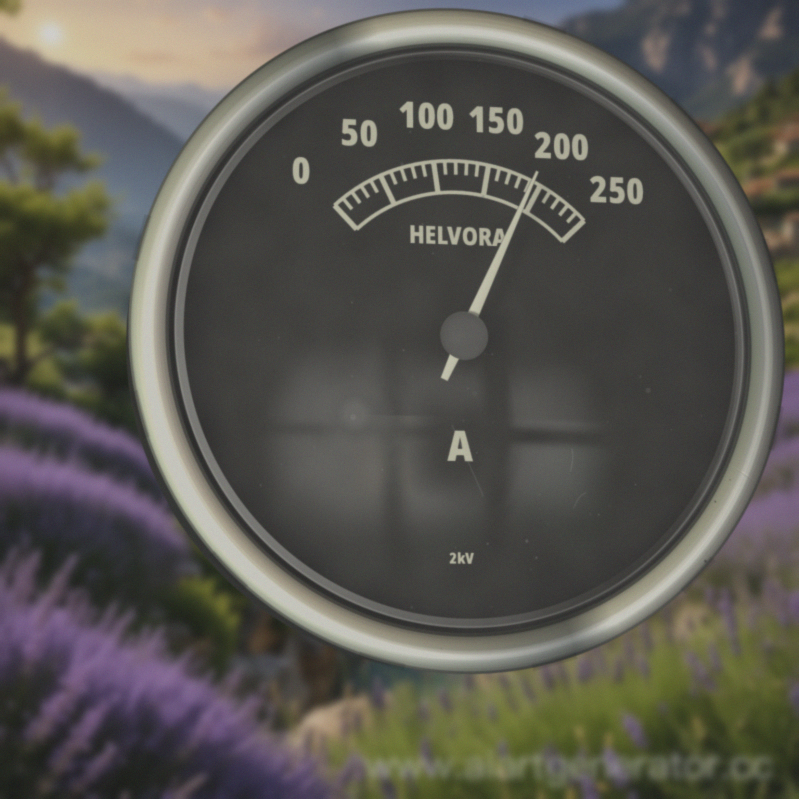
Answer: 190 A
